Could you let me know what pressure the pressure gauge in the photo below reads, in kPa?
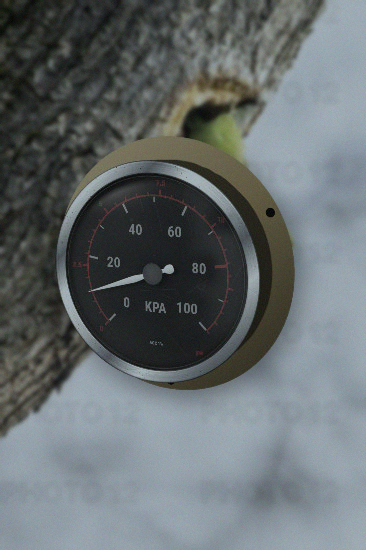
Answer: 10 kPa
